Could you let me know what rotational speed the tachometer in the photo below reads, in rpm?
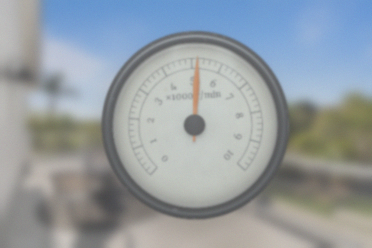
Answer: 5200 rpm
